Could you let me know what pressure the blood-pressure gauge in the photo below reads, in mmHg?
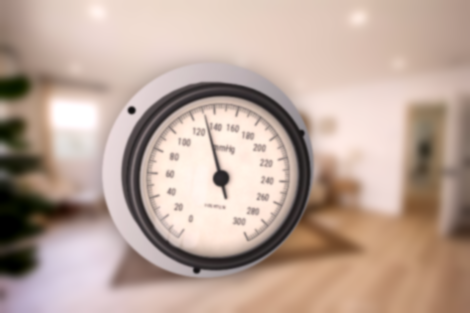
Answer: 130 mmHg
